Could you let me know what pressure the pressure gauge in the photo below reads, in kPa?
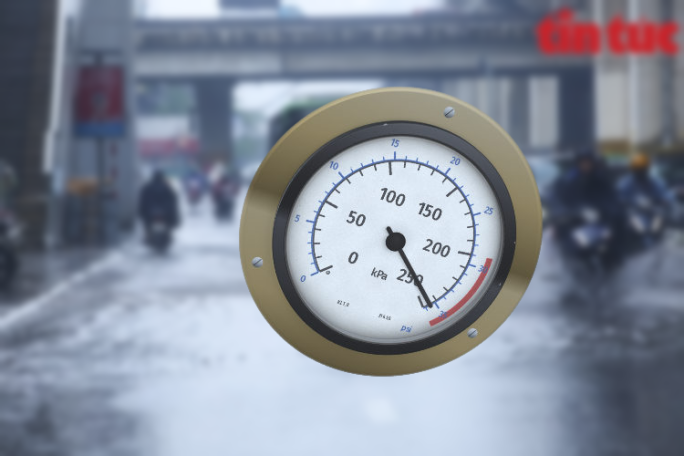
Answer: 245 kPa
